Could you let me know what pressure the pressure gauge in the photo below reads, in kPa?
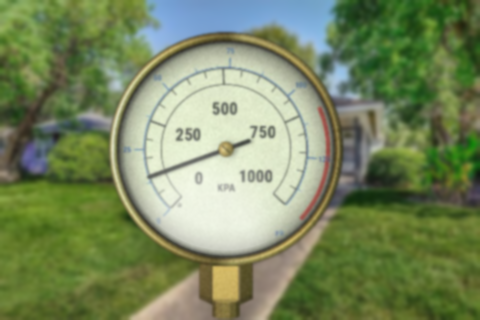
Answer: 100 kPa
